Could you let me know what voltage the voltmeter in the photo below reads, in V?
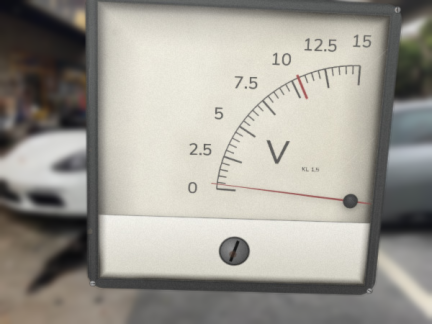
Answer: 0.5 V
